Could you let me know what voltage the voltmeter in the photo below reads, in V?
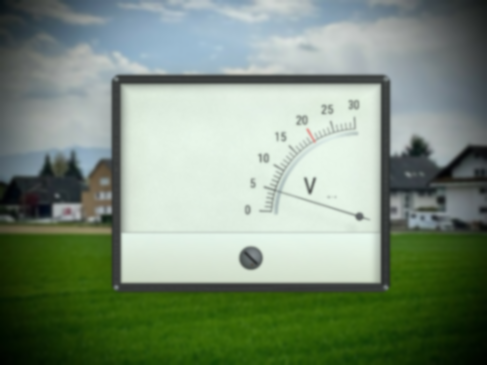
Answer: 5 V
